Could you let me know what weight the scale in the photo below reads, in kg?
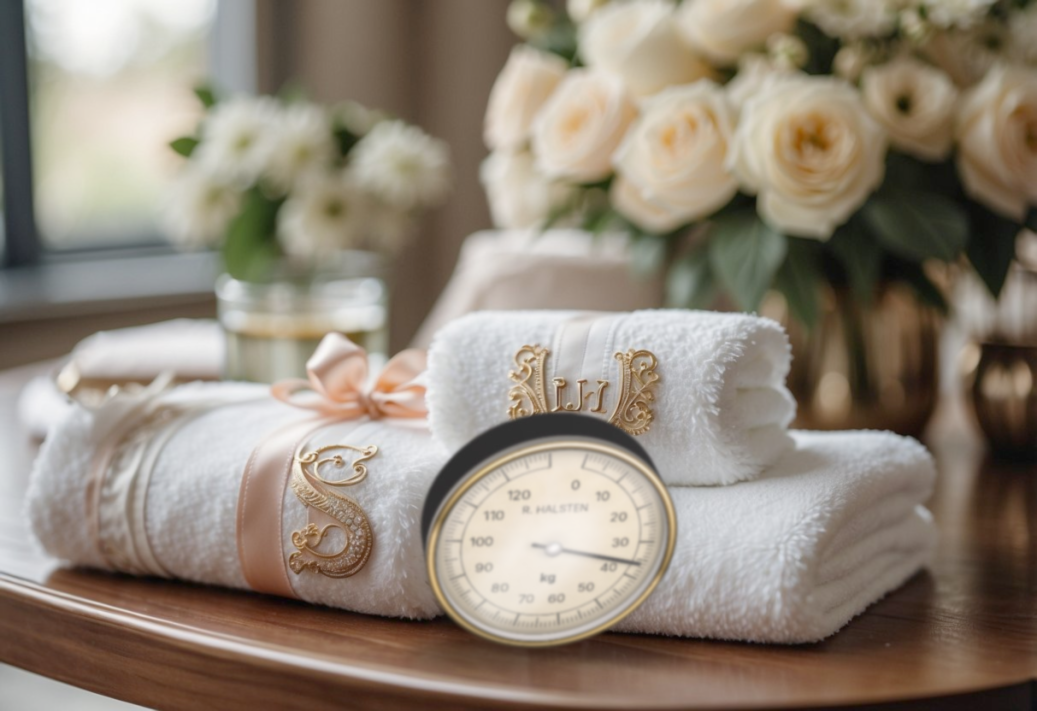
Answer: 35 kg
